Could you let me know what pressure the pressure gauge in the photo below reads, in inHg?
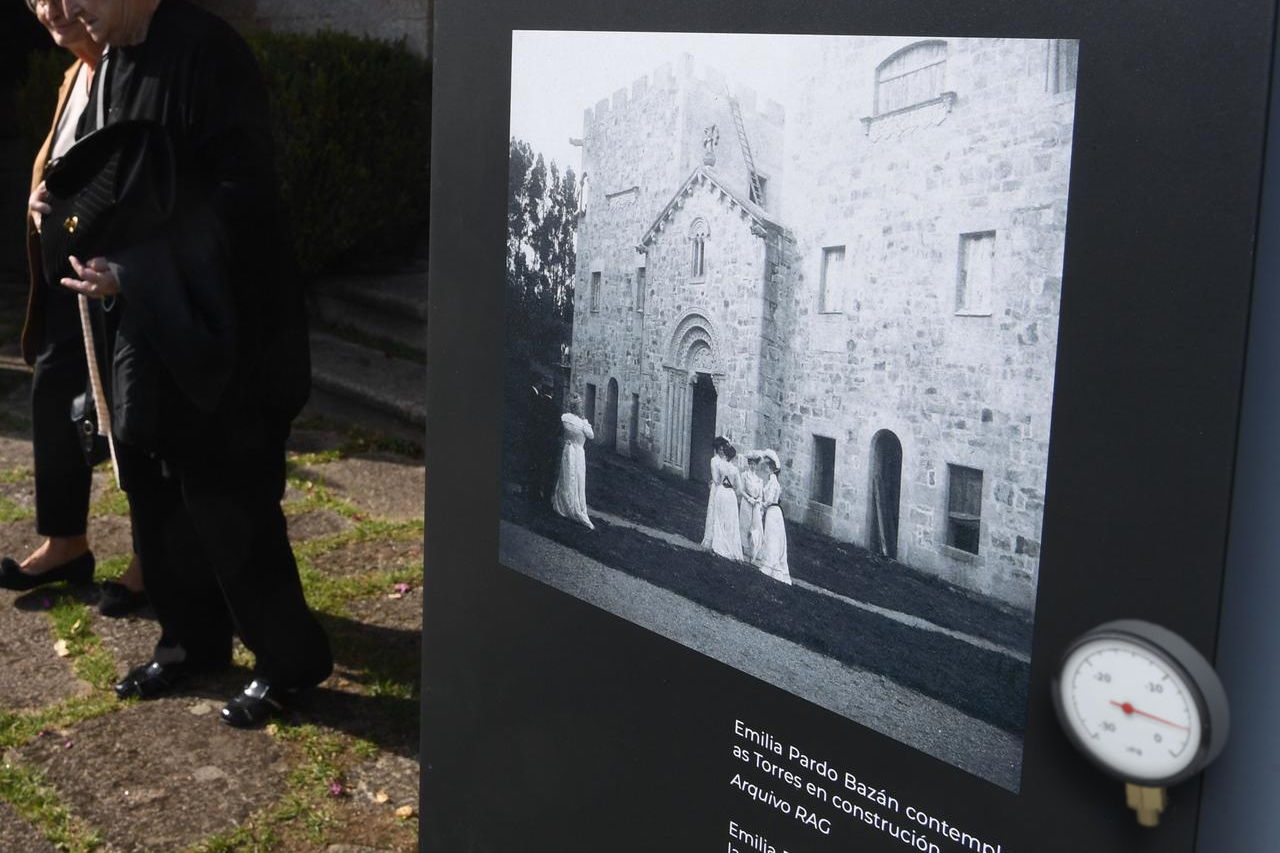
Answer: -4 inHg
